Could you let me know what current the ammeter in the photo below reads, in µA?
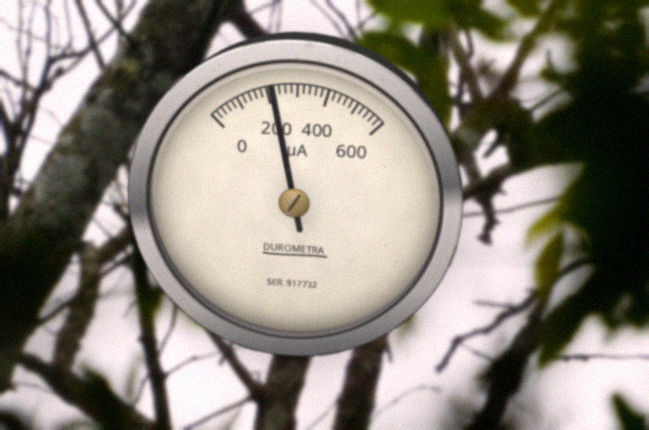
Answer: 220 µA
